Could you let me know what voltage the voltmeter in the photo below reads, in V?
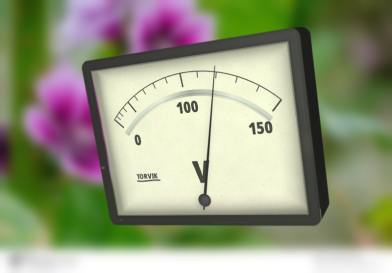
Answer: 120 V
